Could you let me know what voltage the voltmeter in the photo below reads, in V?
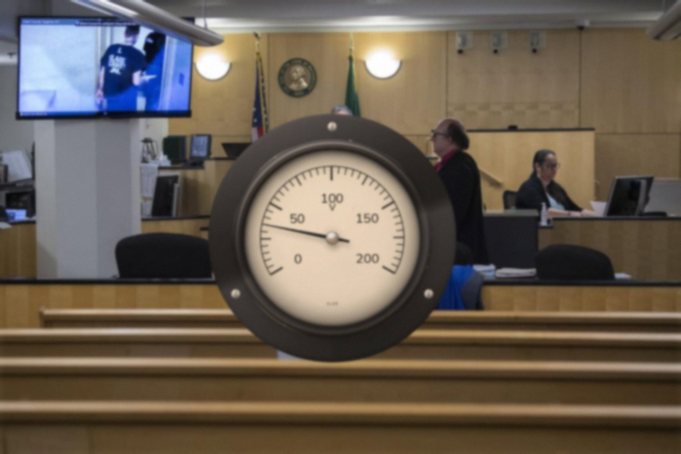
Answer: 35 V
